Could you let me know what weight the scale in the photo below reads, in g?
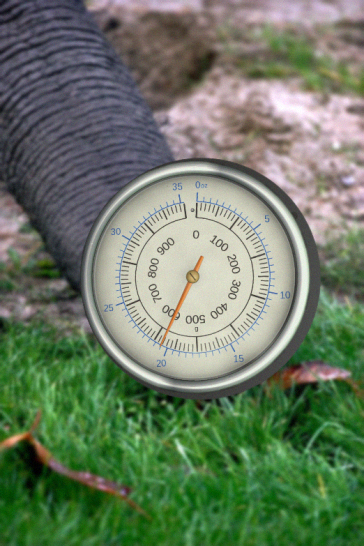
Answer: 580 g
